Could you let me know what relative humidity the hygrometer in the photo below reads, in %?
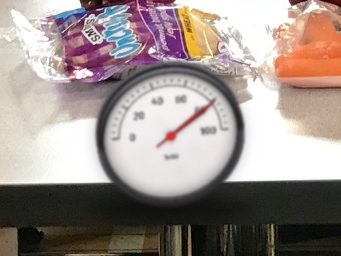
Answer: 80 %
